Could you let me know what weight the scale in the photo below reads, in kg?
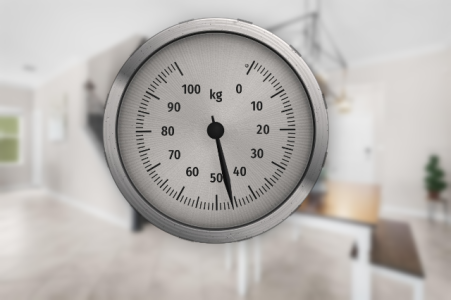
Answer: 46 kg
